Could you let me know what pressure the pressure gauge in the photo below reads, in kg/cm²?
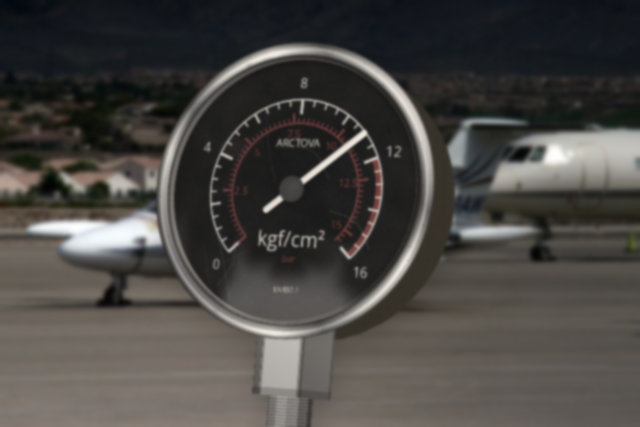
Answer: 11 kg/cm²
